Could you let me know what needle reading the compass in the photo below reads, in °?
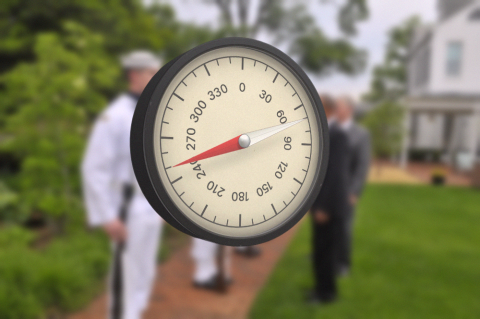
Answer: 250 °
